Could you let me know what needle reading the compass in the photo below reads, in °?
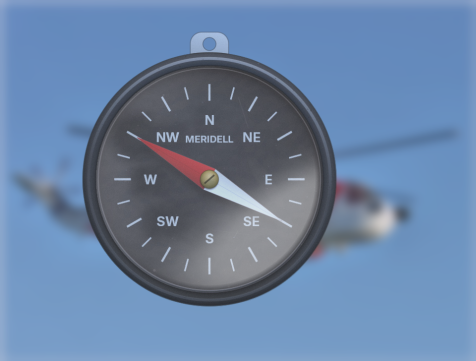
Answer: 300 °
